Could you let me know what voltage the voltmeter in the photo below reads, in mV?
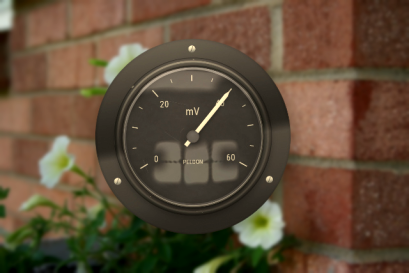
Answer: 40 mV
